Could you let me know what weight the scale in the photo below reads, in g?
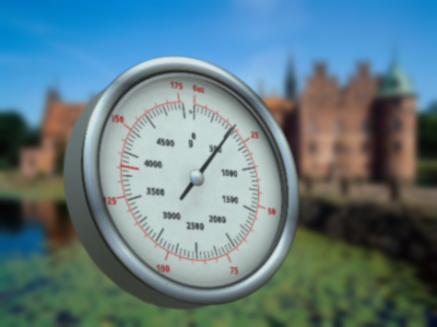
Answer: 500 g
